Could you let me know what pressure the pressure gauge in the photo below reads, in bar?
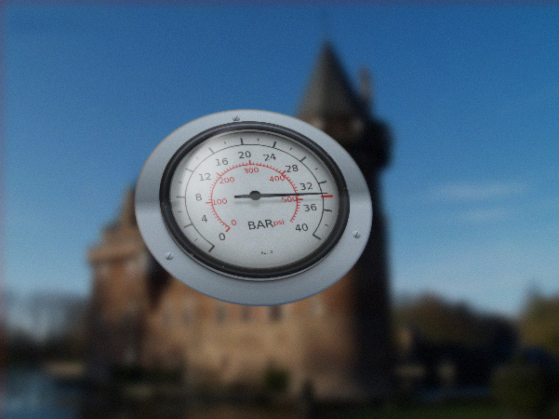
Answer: 34 bar
